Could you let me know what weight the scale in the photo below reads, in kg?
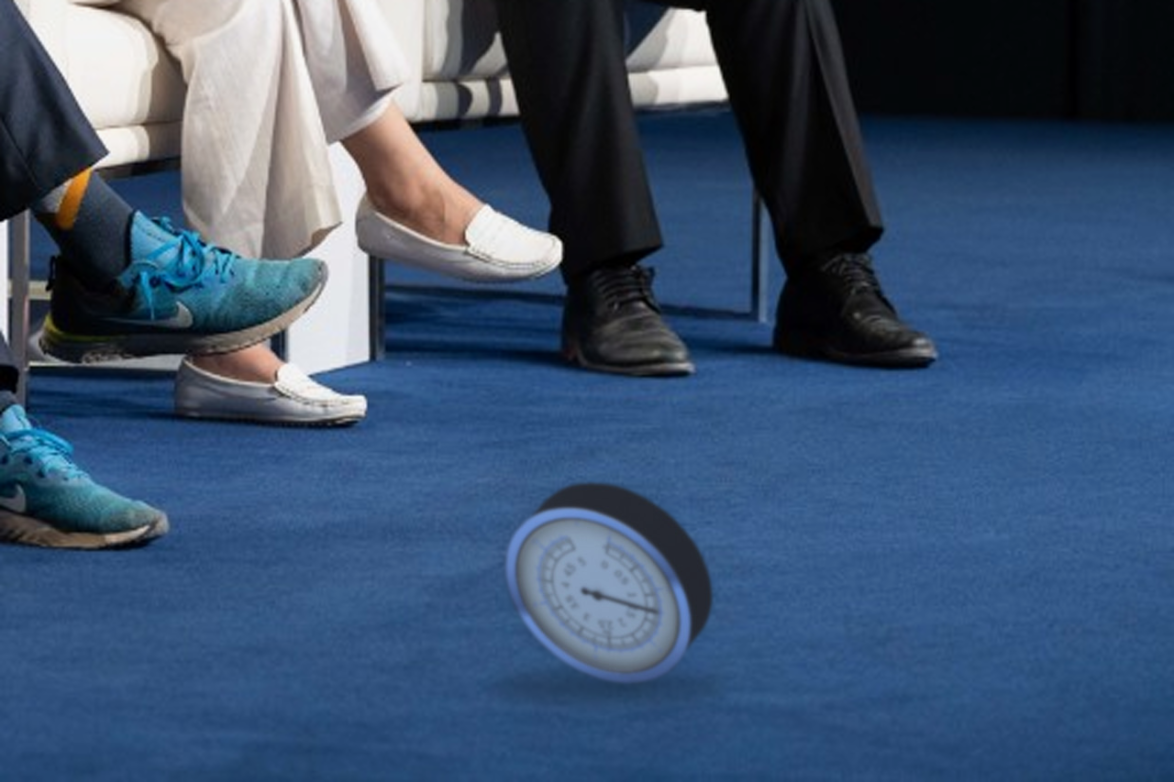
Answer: 1.25 kg
